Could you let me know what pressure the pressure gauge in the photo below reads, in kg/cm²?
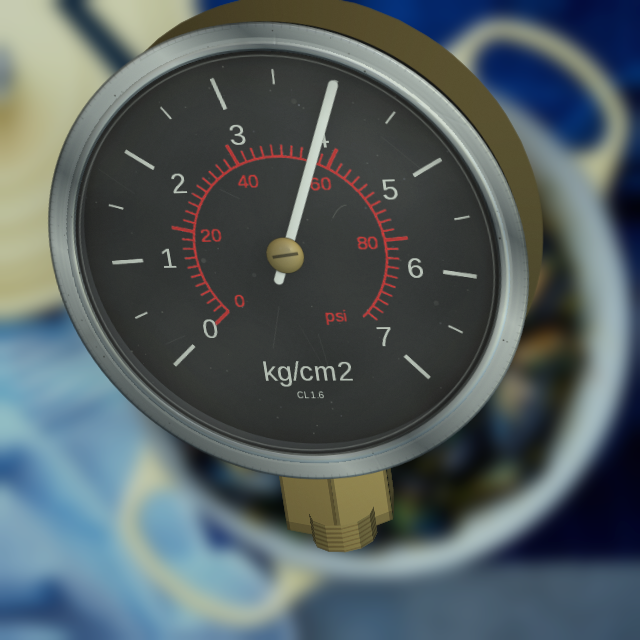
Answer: 4 kg/cm²
